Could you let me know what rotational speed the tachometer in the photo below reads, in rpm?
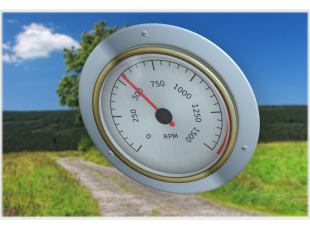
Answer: 550 rpm
